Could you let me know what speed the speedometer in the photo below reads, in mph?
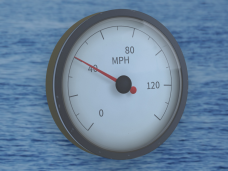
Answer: 40 mph
